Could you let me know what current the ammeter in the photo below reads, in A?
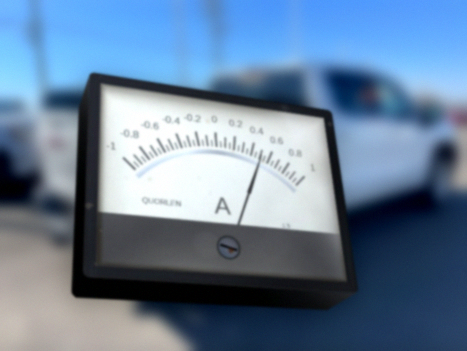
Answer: 0.5 A
